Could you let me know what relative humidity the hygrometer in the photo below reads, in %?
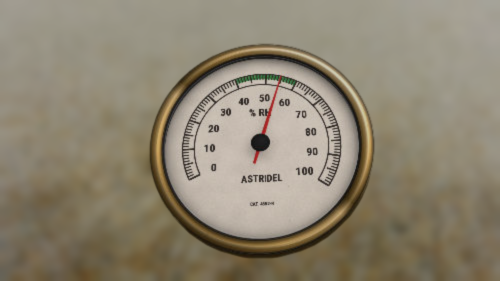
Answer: 55 %
